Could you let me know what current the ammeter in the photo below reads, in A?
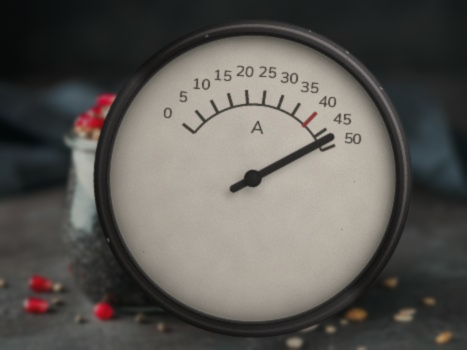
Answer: 47.5 A
